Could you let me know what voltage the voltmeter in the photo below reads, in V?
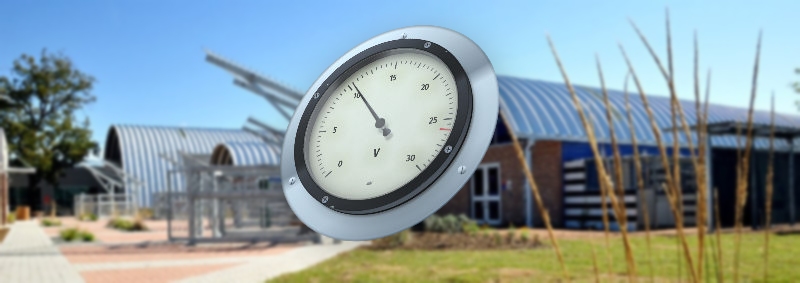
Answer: 10.5 V
